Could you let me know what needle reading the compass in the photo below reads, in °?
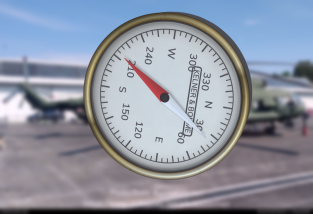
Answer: 215 °
